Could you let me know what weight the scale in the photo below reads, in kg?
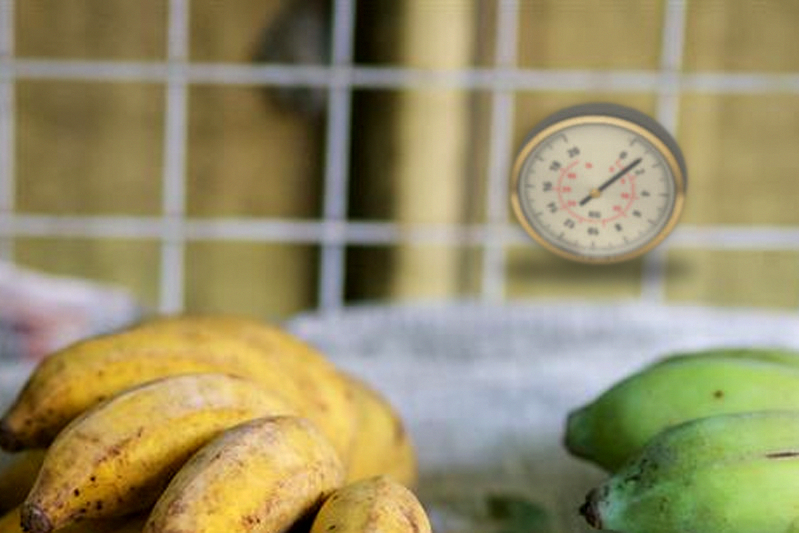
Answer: 1 kg
